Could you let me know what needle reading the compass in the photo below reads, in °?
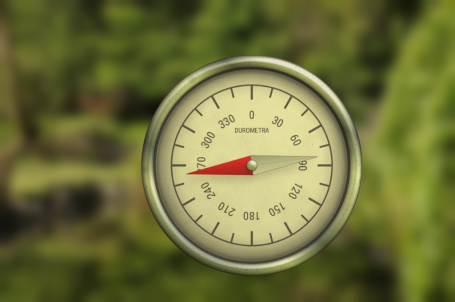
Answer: 262.5 °
